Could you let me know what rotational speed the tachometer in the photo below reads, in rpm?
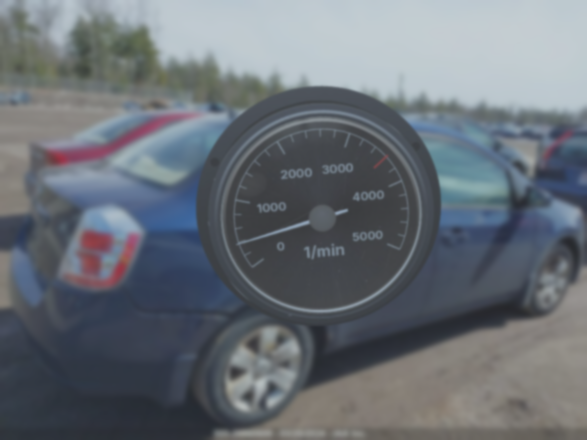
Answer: 400 rpm
